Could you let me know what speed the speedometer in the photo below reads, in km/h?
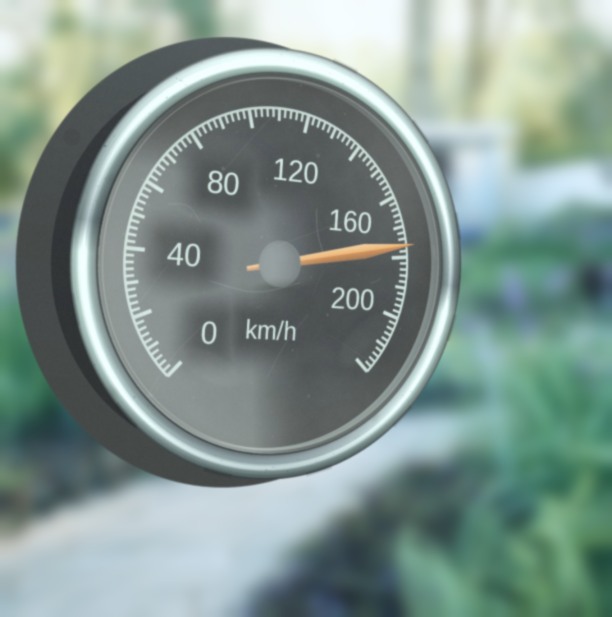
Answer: 176 km/h
